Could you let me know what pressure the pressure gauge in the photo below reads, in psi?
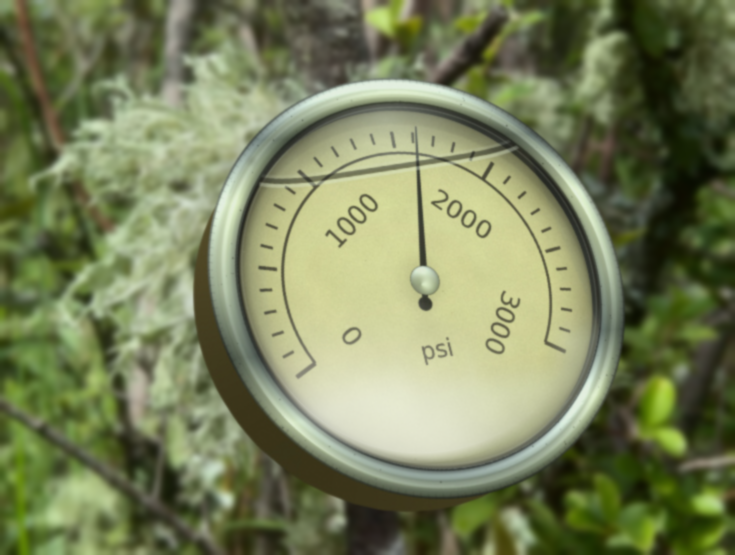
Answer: 1600 psi
